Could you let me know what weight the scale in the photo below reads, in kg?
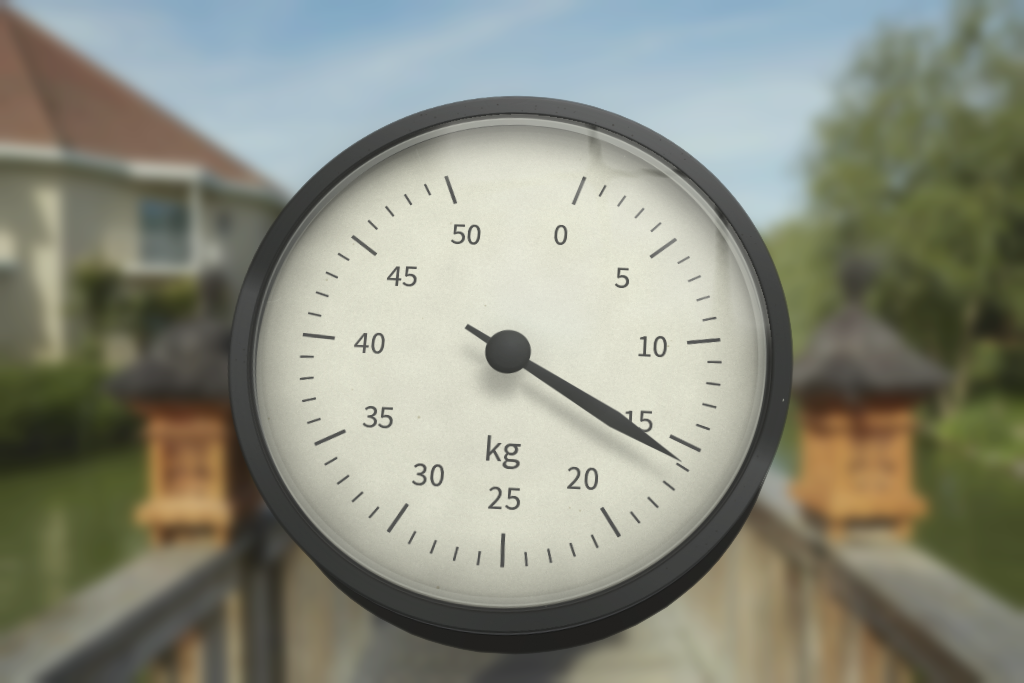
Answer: 16 kg
